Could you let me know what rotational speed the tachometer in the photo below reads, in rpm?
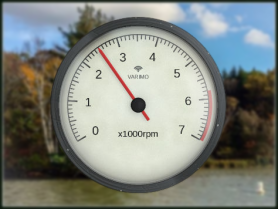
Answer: 2500 rpm
